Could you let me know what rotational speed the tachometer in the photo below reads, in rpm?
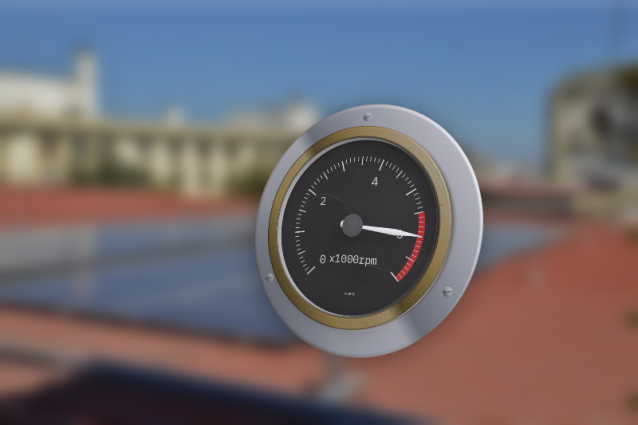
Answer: 6000 rpm
